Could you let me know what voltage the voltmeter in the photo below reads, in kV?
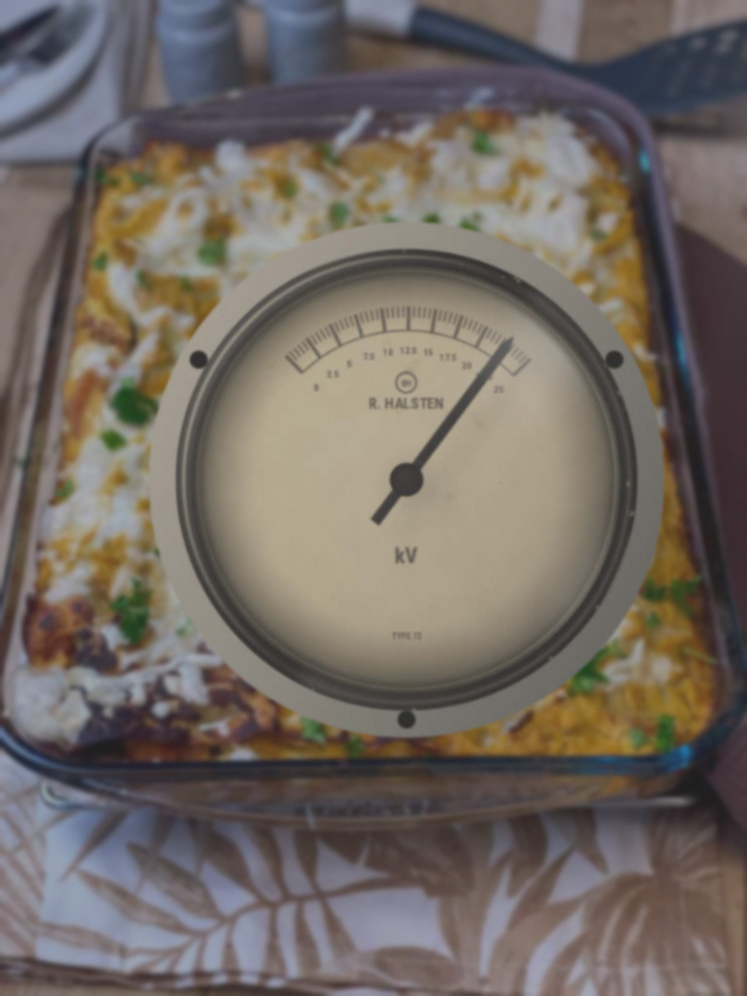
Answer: 22.5 kV
